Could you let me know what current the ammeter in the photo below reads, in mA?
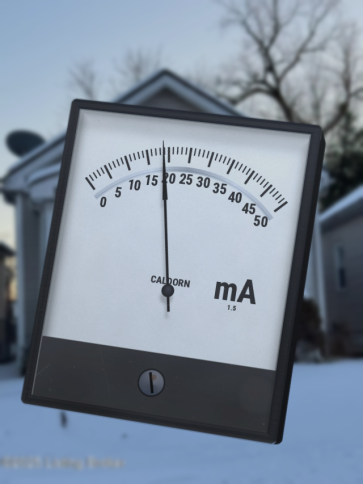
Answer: 19 mA
